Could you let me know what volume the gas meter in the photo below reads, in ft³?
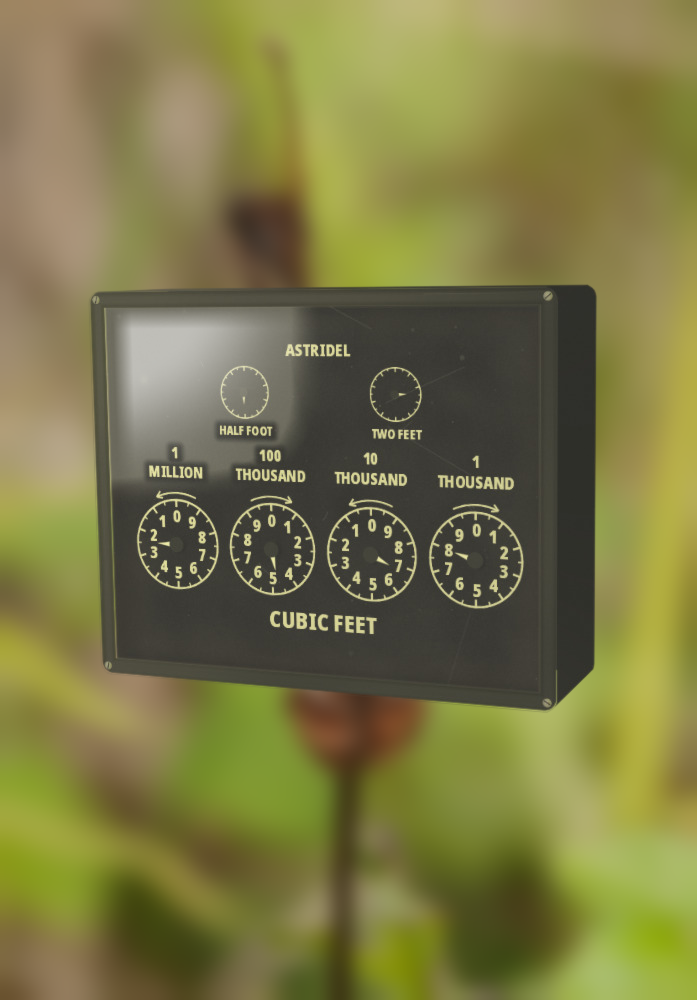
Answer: 246800 ft³
